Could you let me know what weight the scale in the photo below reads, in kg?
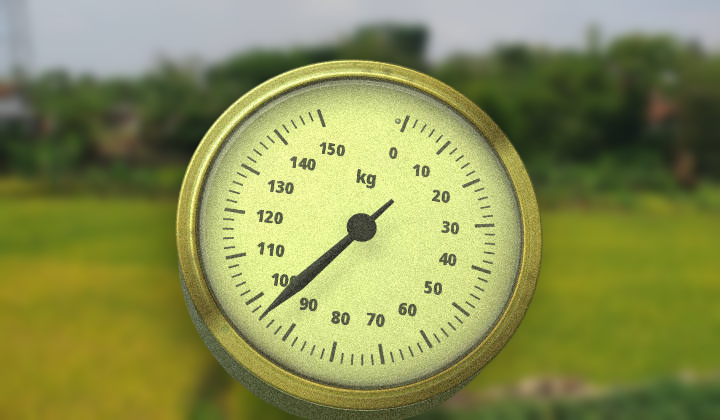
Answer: 96 kg
